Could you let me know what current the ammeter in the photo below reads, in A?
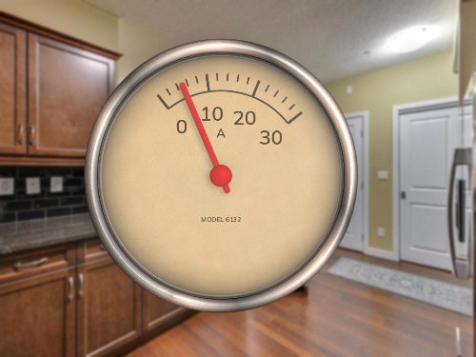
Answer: 5 A
